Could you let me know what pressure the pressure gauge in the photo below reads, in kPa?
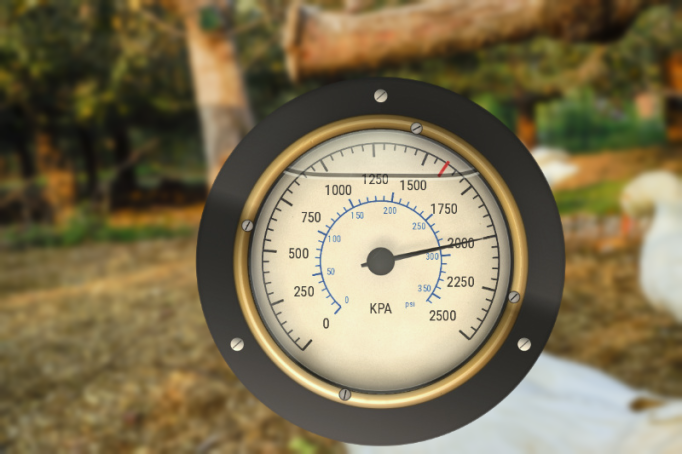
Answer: 2000 kPa
